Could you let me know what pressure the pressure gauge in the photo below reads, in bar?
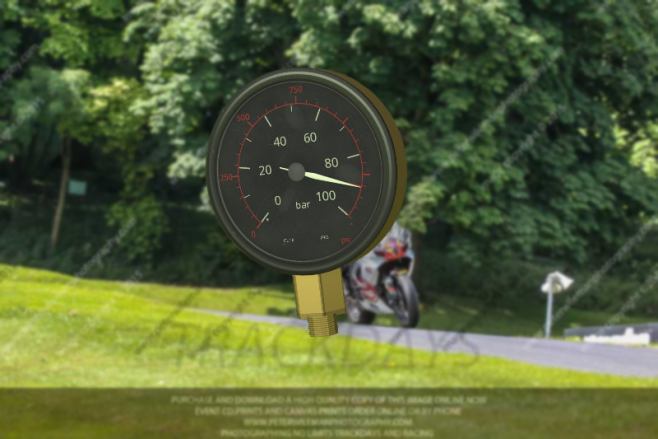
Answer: 90 bar
